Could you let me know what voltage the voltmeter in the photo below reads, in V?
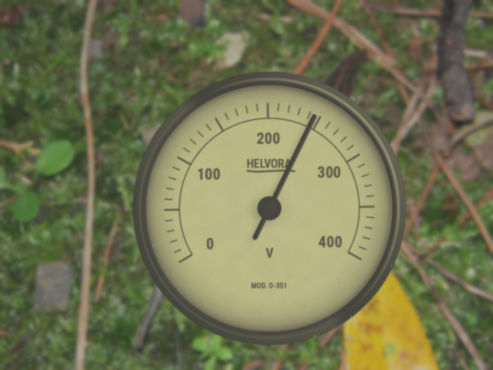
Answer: 245 V
